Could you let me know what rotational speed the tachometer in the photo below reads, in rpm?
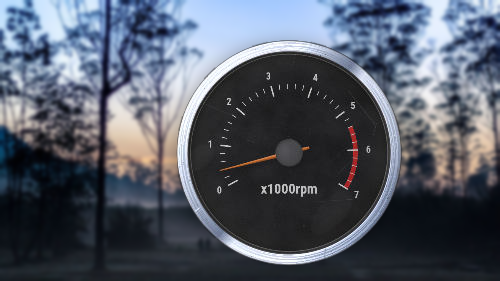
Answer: 400 rpm
